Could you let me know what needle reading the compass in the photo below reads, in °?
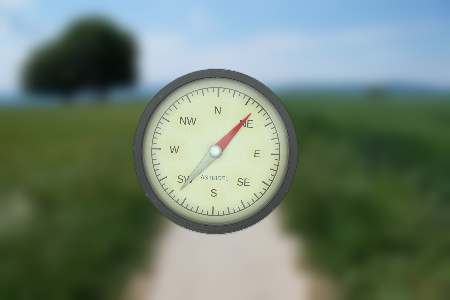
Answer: 40 °
